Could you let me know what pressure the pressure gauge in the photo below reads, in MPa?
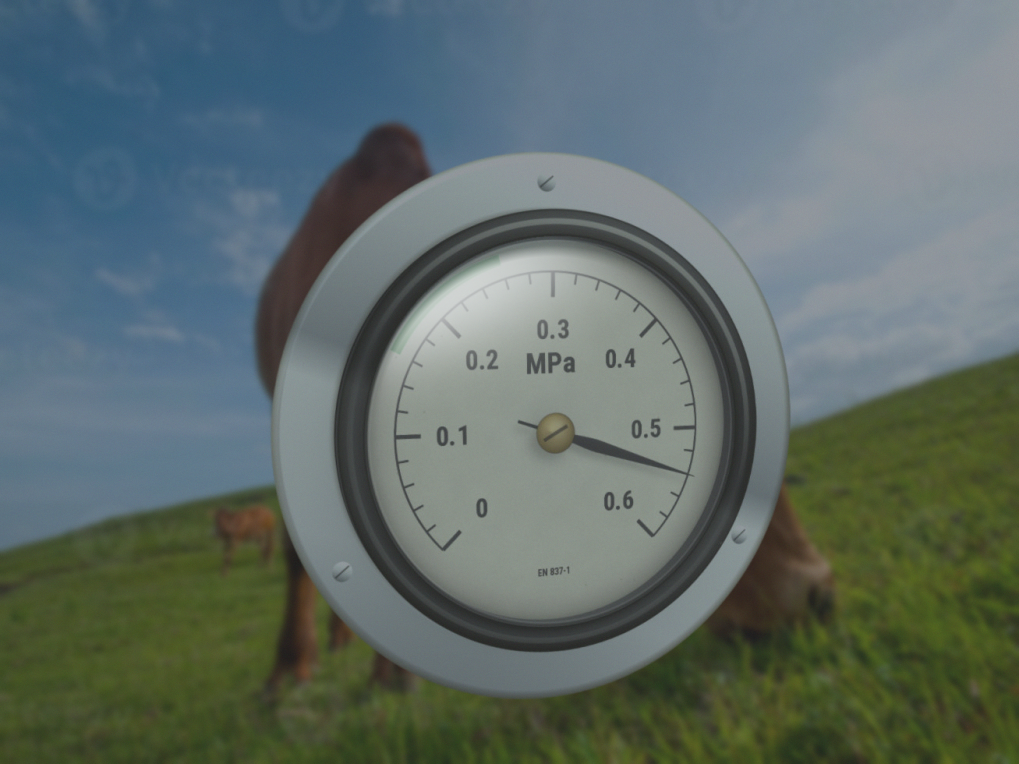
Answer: 0.54 MPa
